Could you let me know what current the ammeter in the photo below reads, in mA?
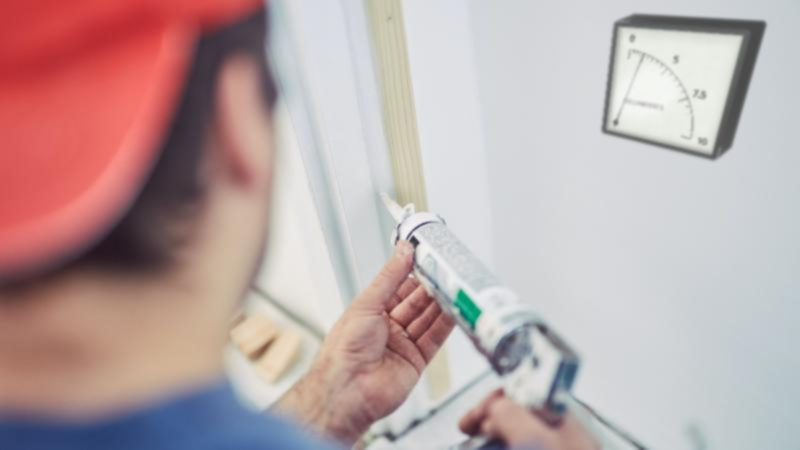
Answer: 2.5 mA
